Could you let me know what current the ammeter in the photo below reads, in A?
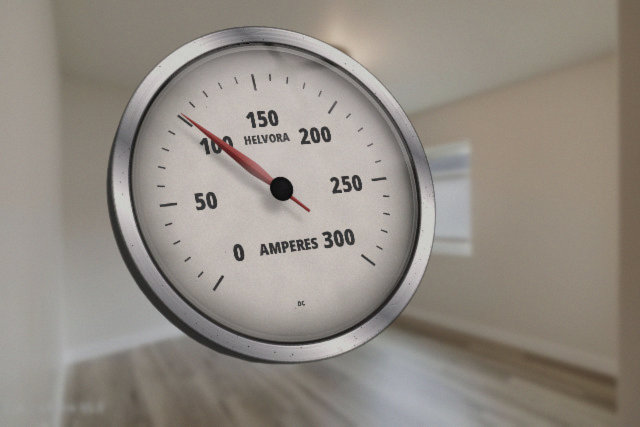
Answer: 100 A
